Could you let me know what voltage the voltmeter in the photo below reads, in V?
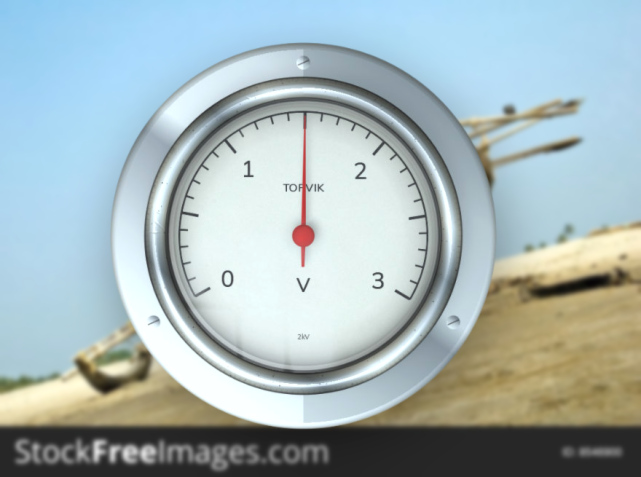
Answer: 1.5 V
